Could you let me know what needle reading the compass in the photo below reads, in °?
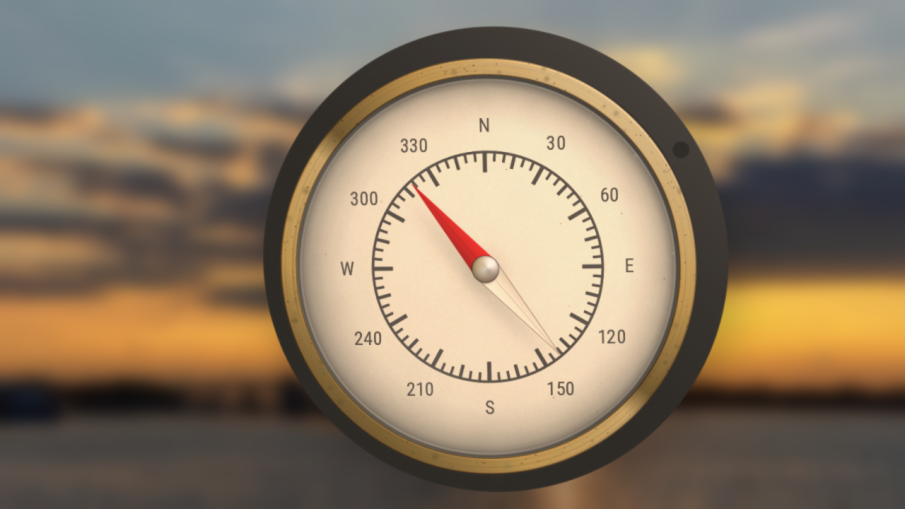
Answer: 320 °
